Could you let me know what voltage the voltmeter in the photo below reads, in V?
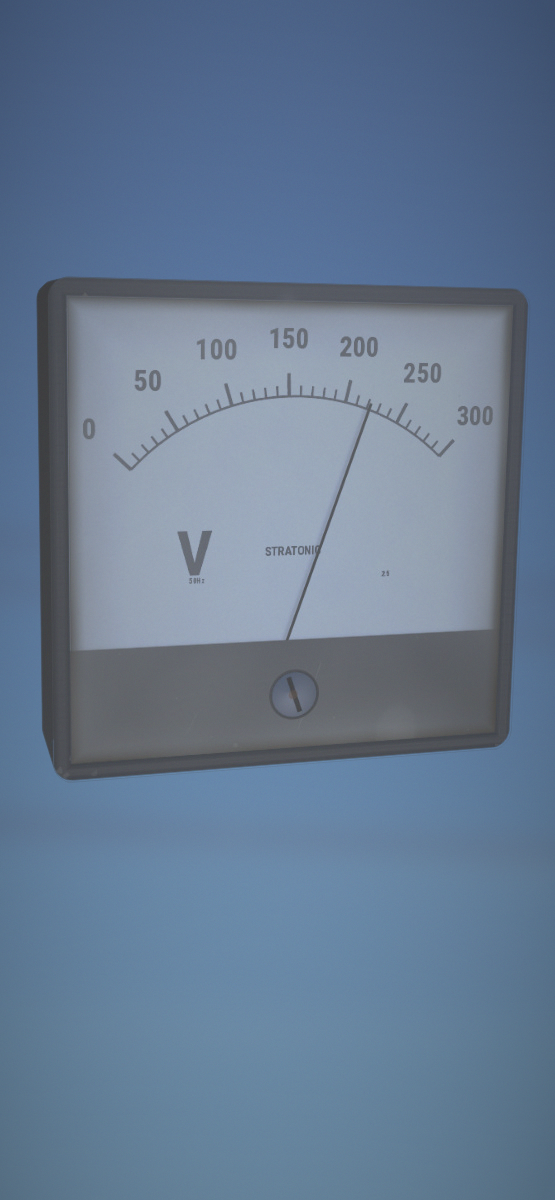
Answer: 220 V
